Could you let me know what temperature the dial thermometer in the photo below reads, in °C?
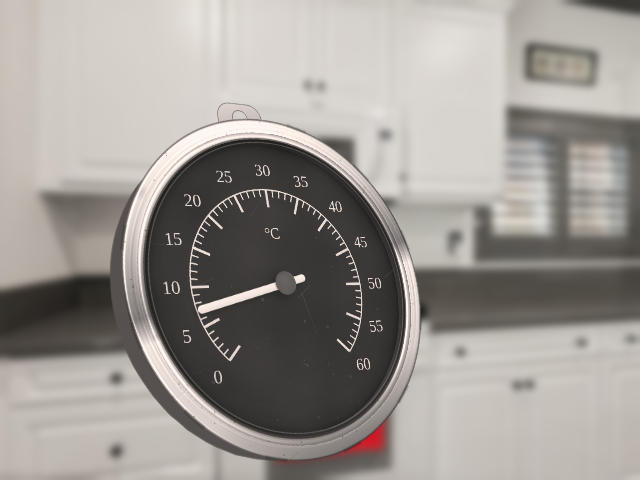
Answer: 7 °C
